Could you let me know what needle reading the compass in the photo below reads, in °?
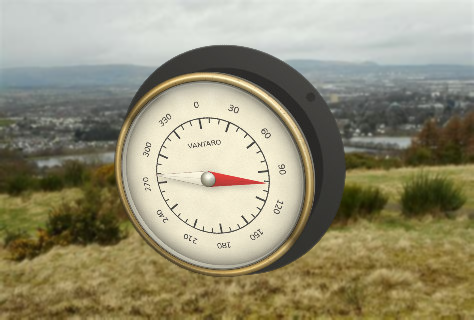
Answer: 100 °
